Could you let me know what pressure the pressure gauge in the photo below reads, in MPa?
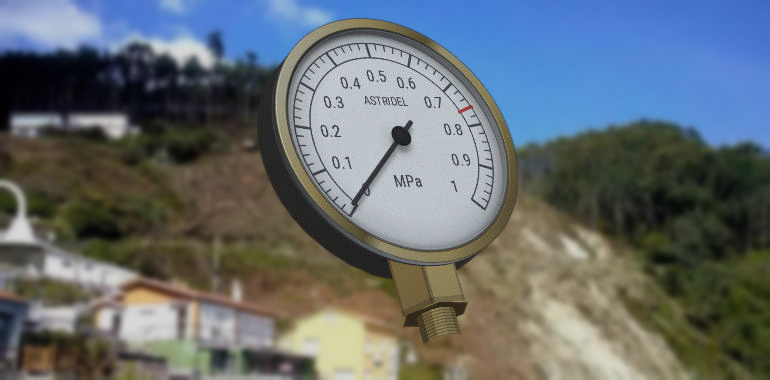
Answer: 0.01 MPa
